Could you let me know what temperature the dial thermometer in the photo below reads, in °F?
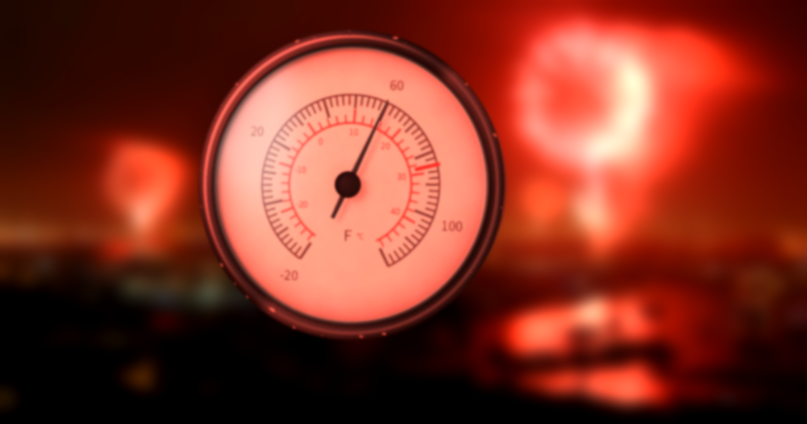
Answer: 60 °F
